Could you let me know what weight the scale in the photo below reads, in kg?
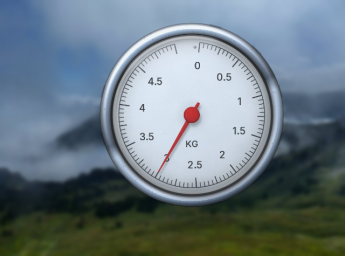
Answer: 3 kg
